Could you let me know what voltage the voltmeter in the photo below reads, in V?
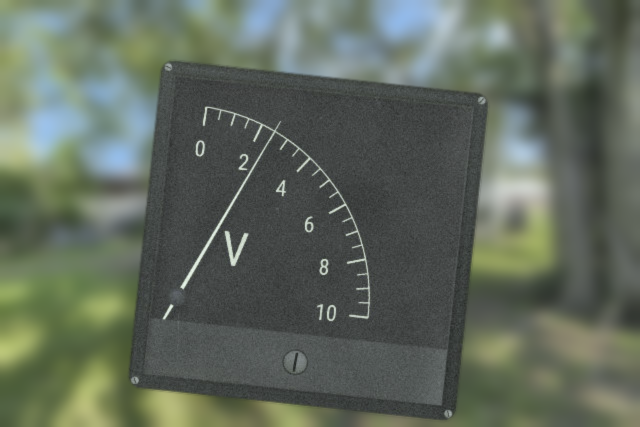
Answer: 2.5 V
